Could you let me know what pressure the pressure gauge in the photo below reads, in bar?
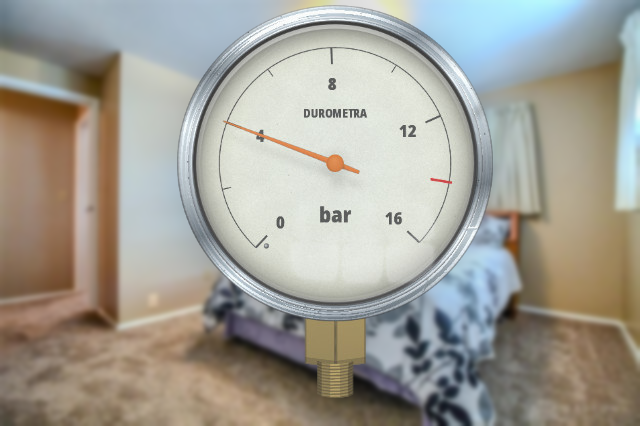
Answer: 4 bar
